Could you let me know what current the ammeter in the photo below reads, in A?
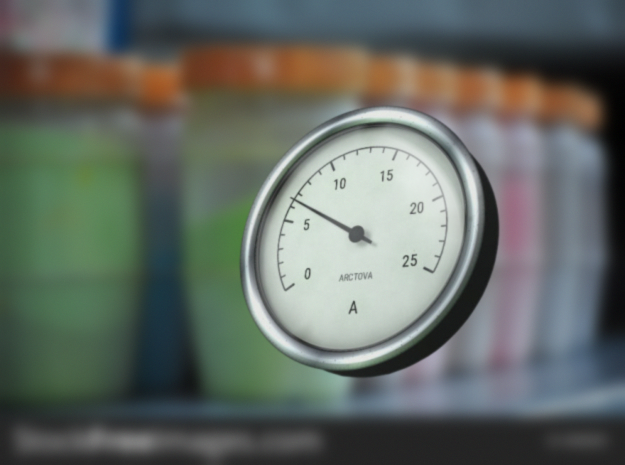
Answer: 6.5 A
